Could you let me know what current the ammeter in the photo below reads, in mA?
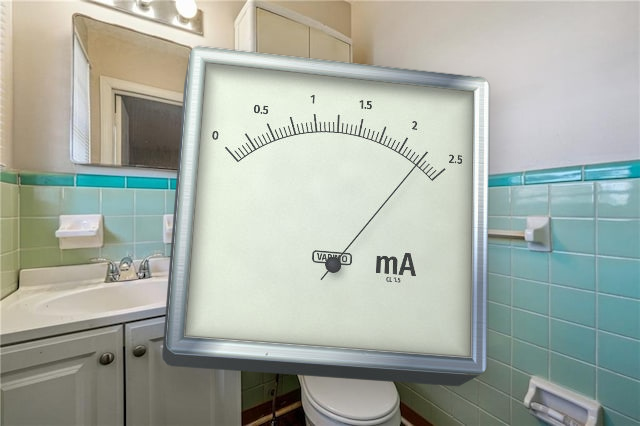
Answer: 2.25 mA
